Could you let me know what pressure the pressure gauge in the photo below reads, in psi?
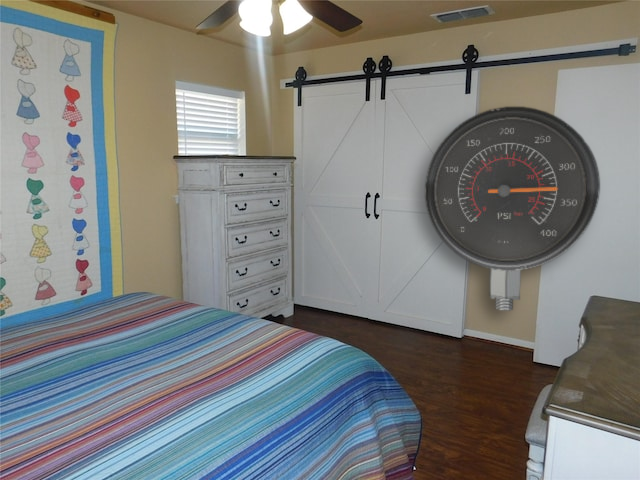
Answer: 330 psi
